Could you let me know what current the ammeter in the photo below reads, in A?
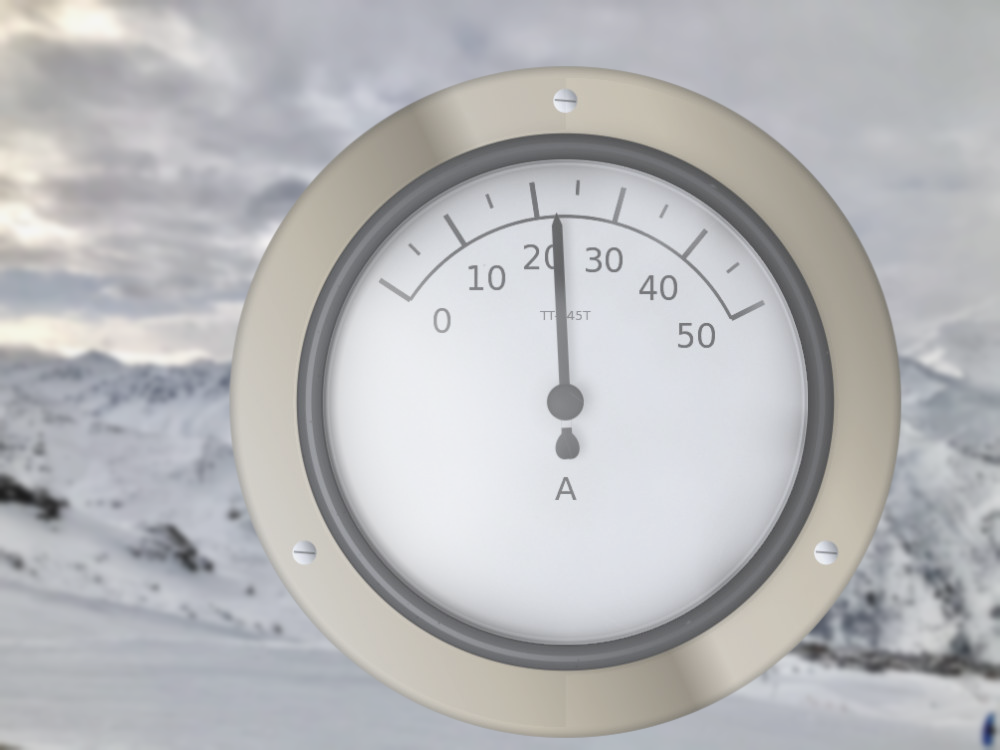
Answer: 22.5 A
